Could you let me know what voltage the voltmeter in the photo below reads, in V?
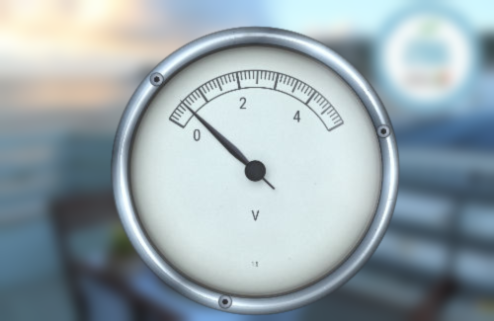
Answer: 0.5 V
